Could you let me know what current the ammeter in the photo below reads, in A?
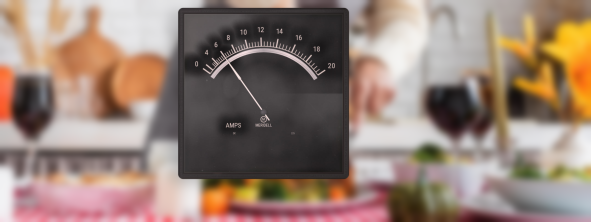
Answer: 6 A
